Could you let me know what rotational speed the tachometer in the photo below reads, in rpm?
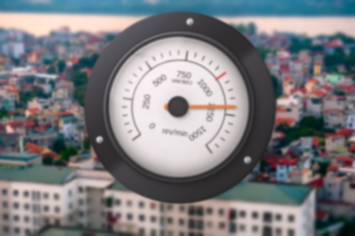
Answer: 1200 rpm
